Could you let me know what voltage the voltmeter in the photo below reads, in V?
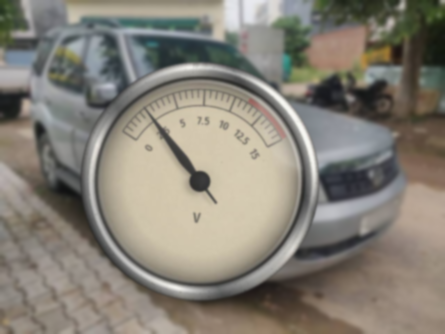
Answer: 2.5 V
